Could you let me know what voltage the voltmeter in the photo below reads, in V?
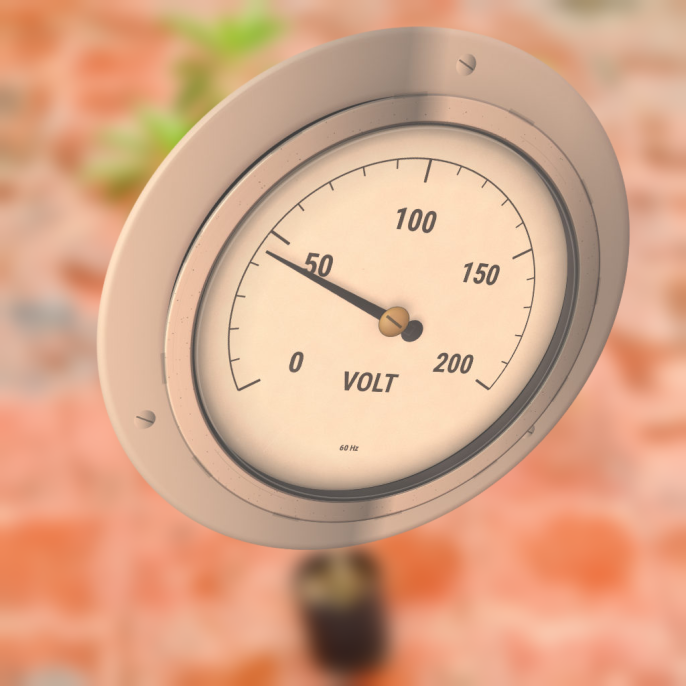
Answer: 45 V
